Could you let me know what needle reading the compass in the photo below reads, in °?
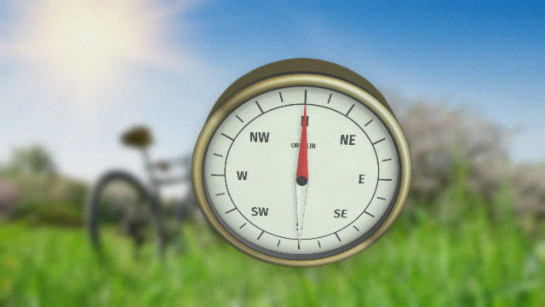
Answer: 0 °
